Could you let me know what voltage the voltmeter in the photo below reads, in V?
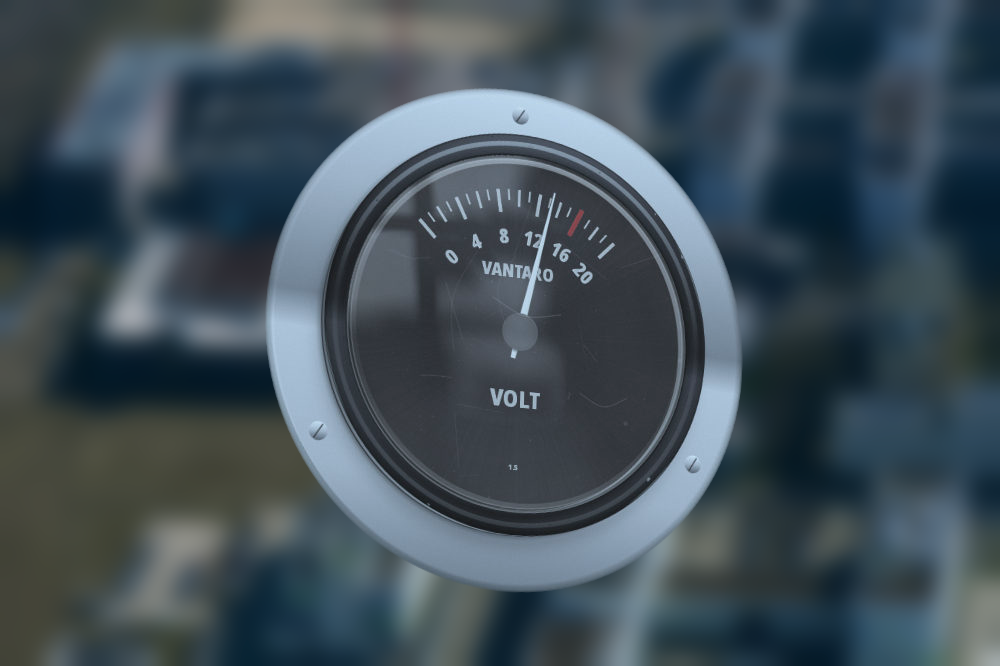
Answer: 13 V
